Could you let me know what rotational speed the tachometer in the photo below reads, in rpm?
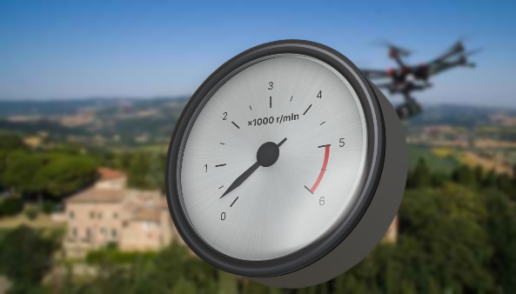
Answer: 250 rpm
